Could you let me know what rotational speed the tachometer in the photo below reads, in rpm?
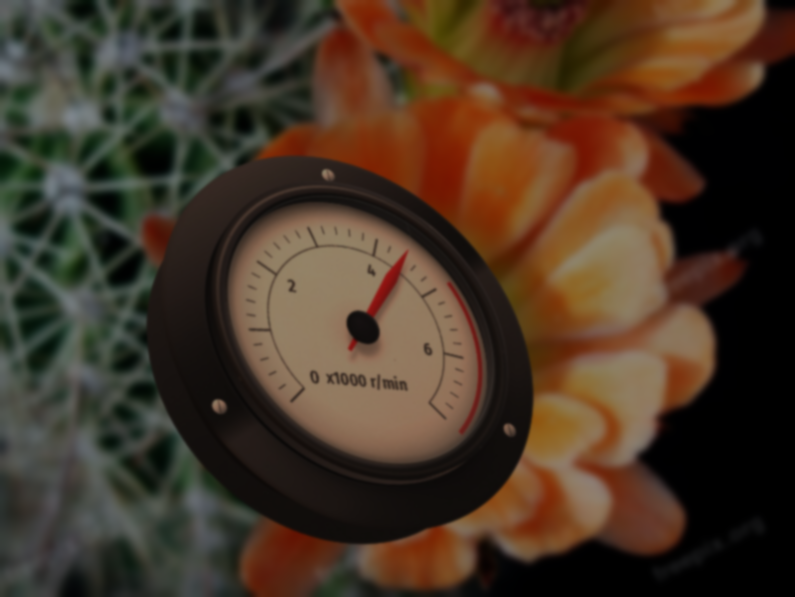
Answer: 4400 rpm
